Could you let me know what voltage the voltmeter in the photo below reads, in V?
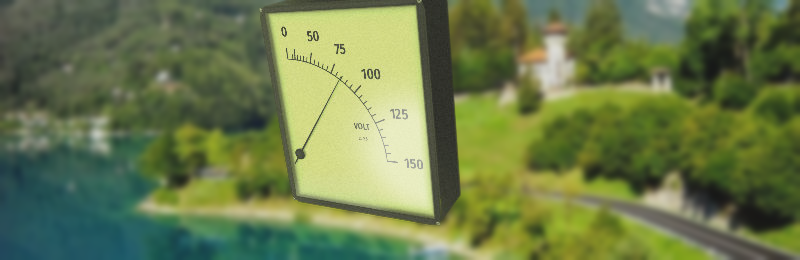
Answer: 85 V
